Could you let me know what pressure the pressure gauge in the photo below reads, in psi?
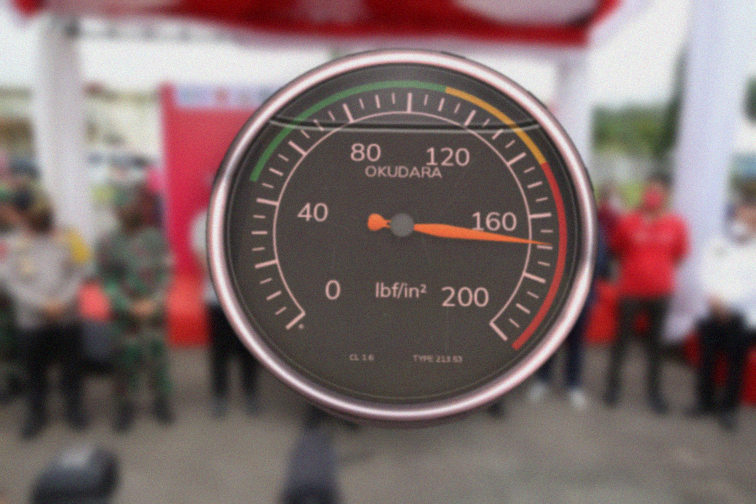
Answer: 170 psi
